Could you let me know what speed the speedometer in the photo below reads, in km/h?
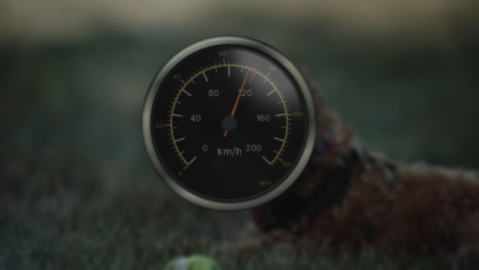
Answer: 115 km/h
